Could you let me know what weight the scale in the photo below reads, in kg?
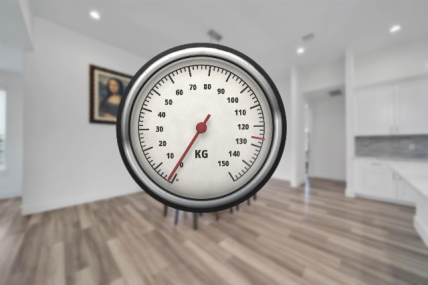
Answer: 2 kg
